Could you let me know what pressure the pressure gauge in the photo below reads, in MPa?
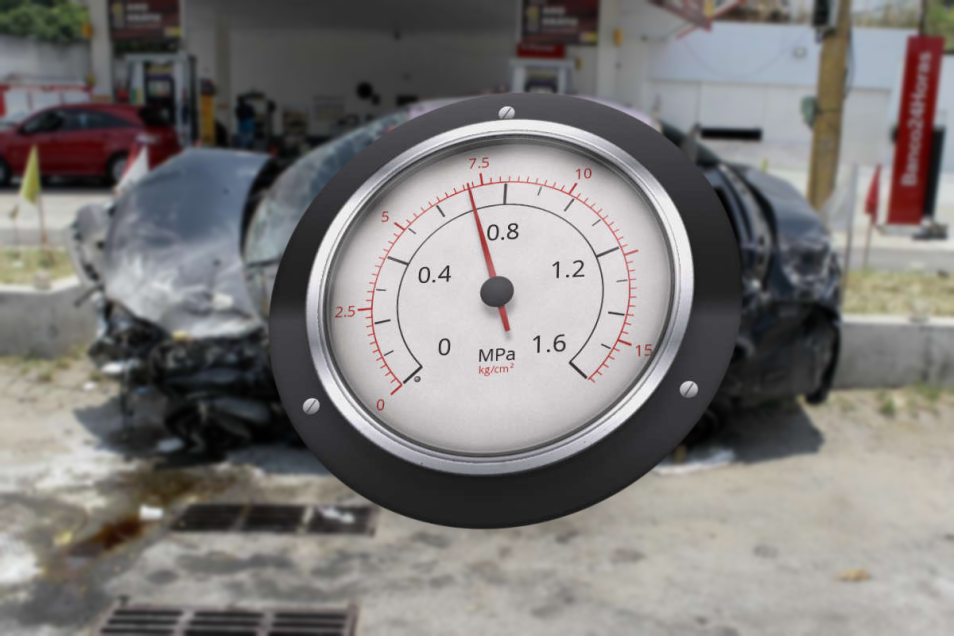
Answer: 0.7 MPa
